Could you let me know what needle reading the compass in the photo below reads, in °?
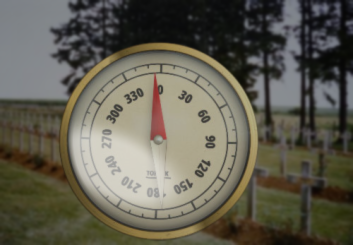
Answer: 355 °
